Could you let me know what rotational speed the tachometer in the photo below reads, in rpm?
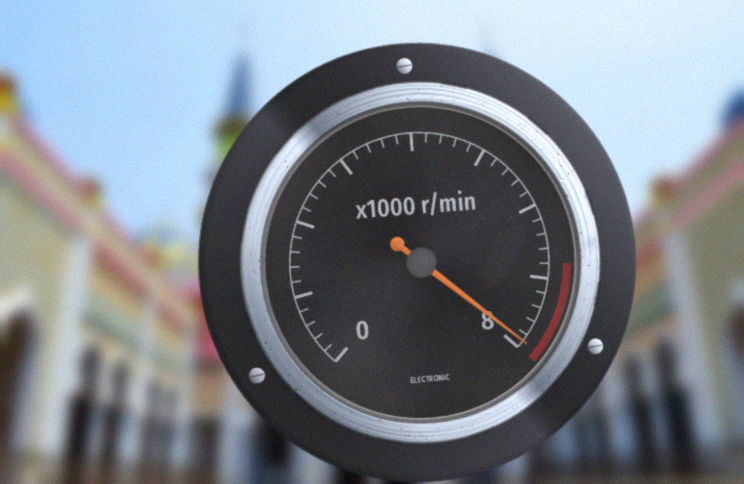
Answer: 7900 rpm
